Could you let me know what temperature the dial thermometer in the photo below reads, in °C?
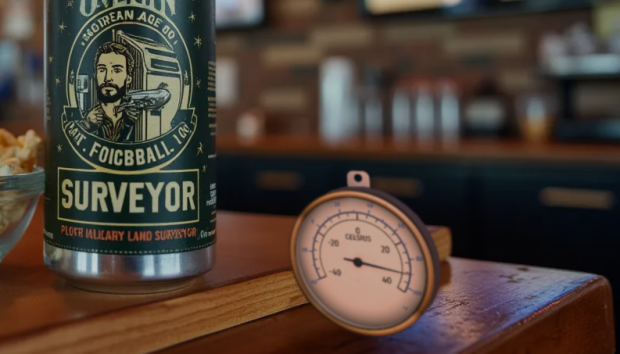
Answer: 32 °C
